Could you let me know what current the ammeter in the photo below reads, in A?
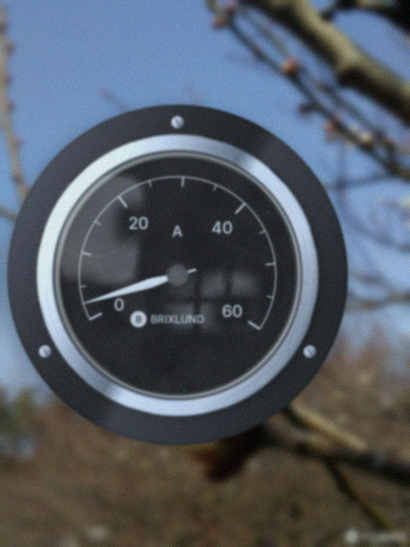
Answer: 2.5 A
